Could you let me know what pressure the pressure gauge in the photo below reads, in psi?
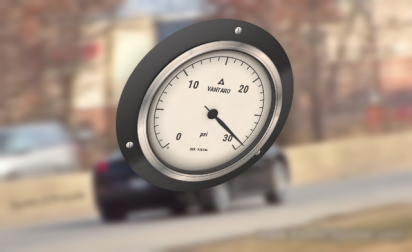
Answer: 29 psi
